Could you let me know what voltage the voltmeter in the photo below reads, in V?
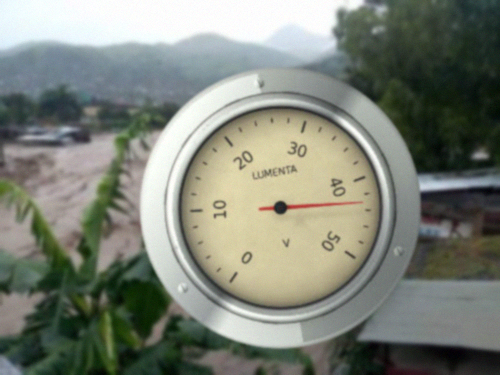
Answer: 43 V
